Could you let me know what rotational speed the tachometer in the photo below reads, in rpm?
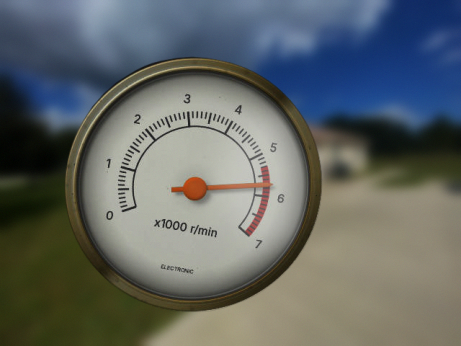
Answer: 5700 rpm
